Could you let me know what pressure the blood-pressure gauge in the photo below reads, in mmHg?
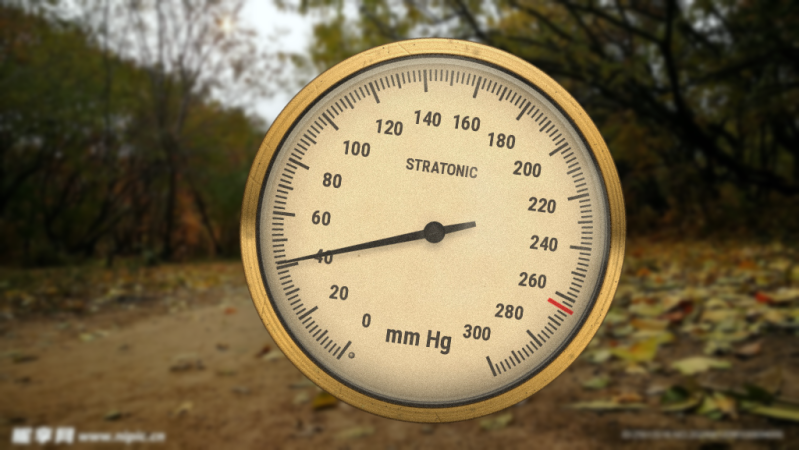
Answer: 42 mmHg
